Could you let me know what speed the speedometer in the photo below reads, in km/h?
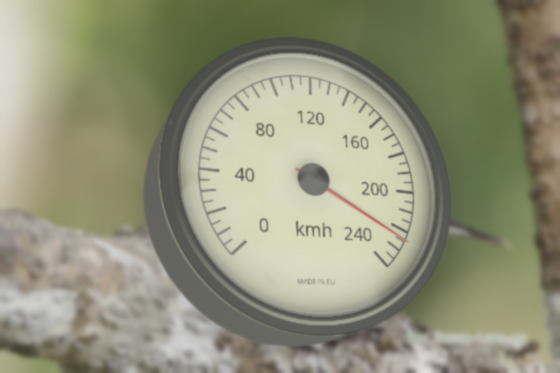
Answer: 225 km/h
